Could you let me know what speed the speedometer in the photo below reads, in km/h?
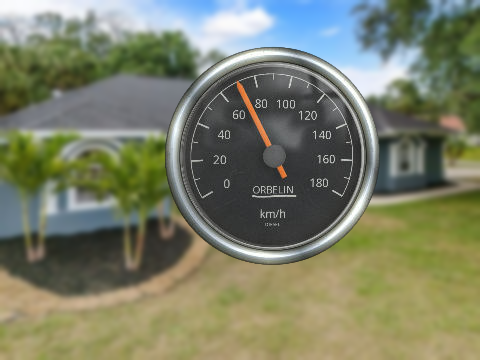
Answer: 70 km/h
